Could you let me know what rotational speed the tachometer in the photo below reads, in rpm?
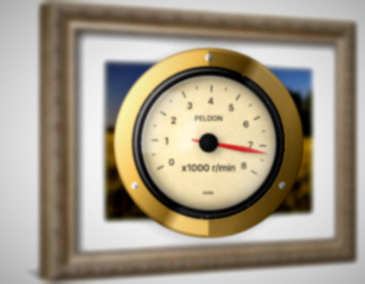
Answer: 7250 rpm
